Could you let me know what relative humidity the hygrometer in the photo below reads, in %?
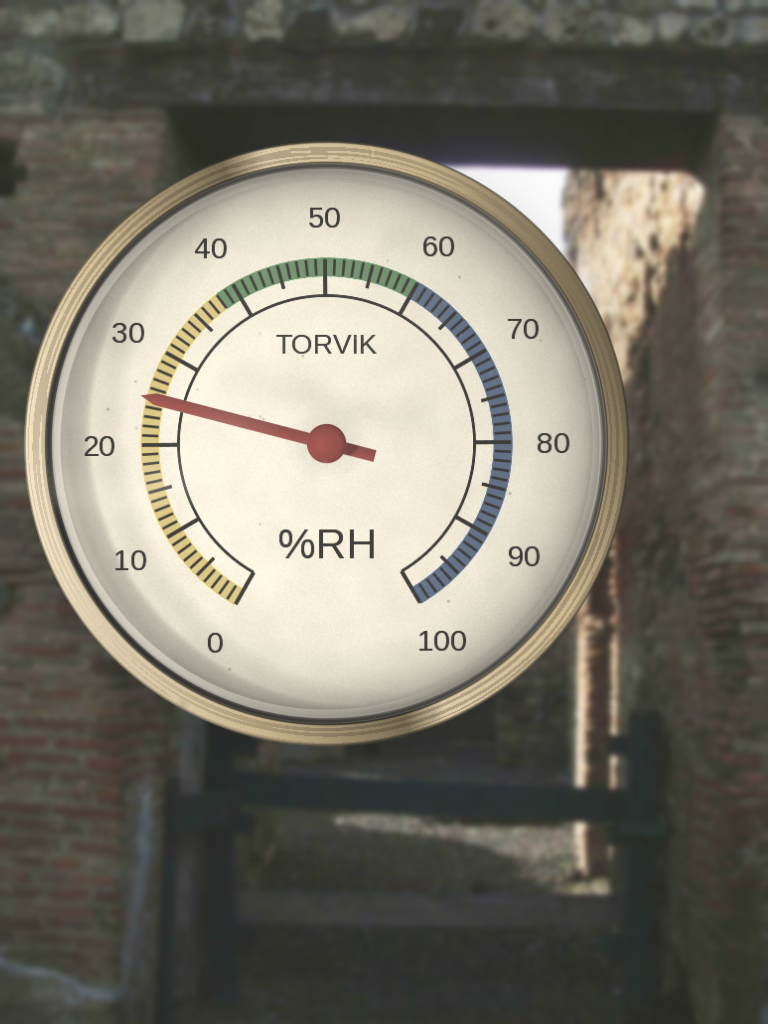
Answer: 25 %
